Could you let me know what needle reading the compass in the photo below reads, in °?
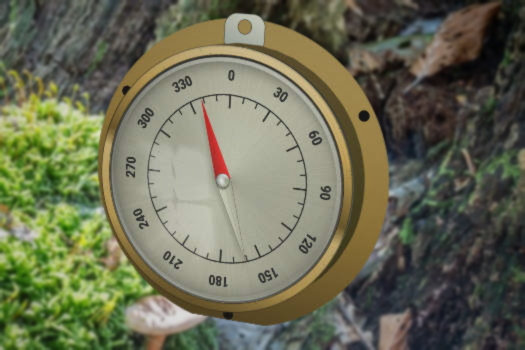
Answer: 340 °
